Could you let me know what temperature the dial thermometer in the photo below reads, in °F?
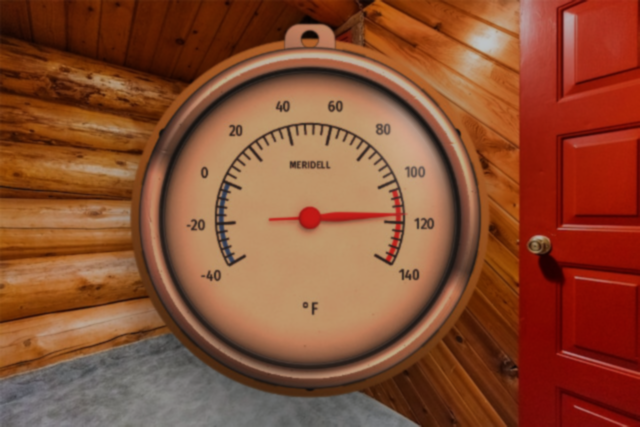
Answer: 116 °F
